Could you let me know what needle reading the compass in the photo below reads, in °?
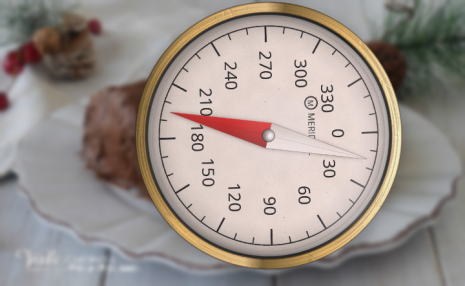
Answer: 195 °
